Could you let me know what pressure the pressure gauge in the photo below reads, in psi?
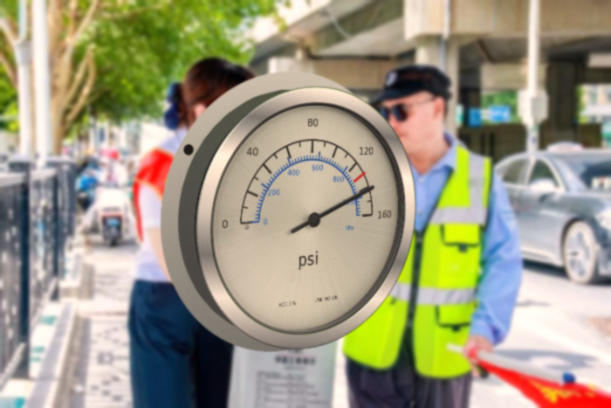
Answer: 140 psi
